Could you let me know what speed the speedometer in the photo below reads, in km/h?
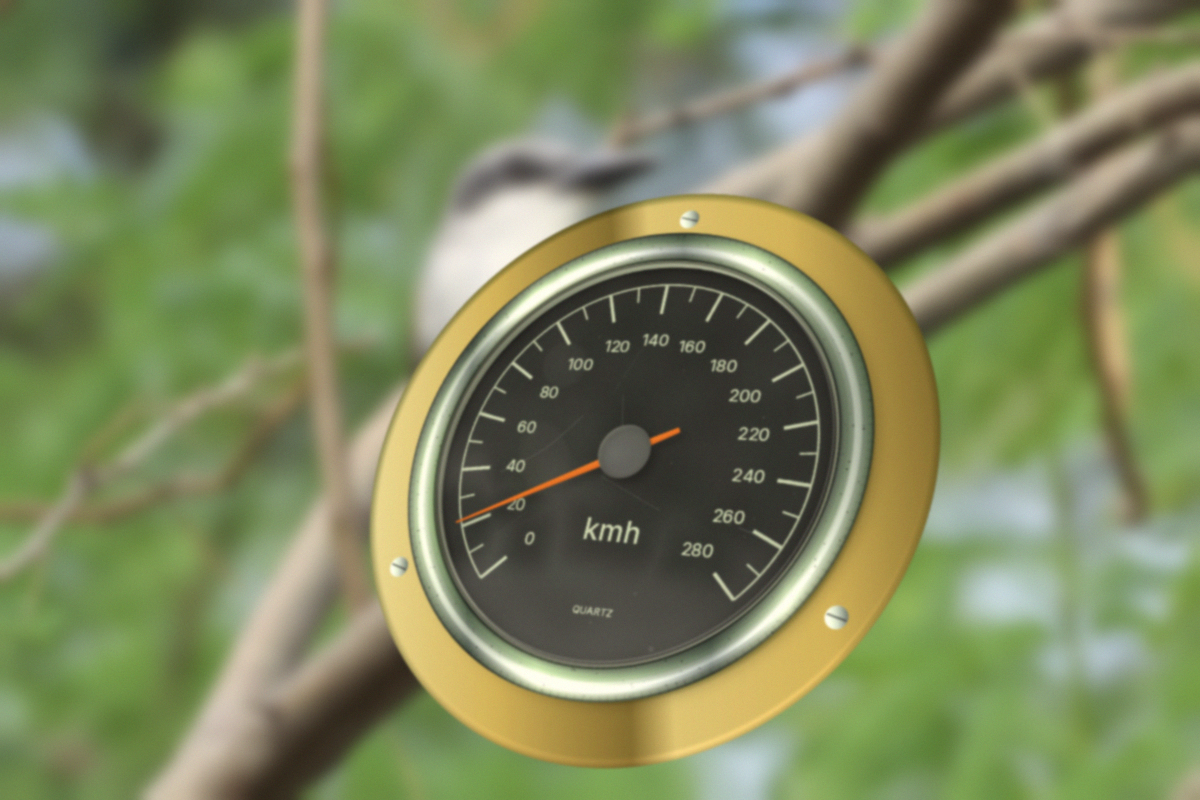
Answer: 20 km/h
